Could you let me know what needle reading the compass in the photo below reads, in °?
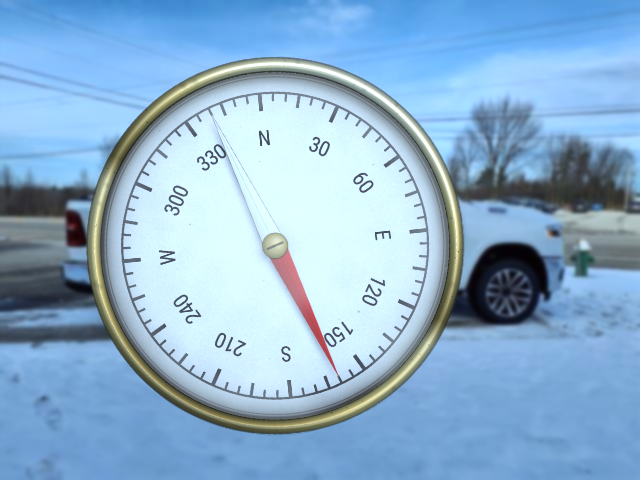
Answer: 160 °
